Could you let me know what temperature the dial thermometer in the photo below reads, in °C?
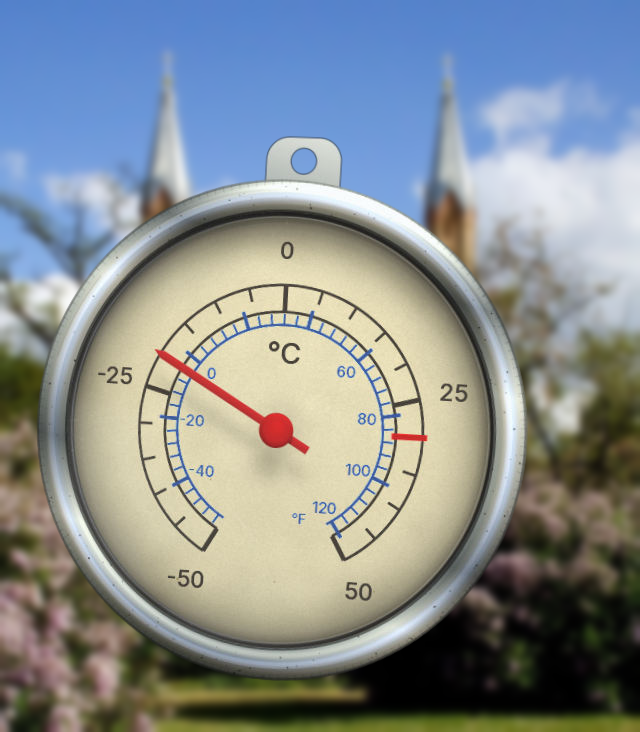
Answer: -20 °C
